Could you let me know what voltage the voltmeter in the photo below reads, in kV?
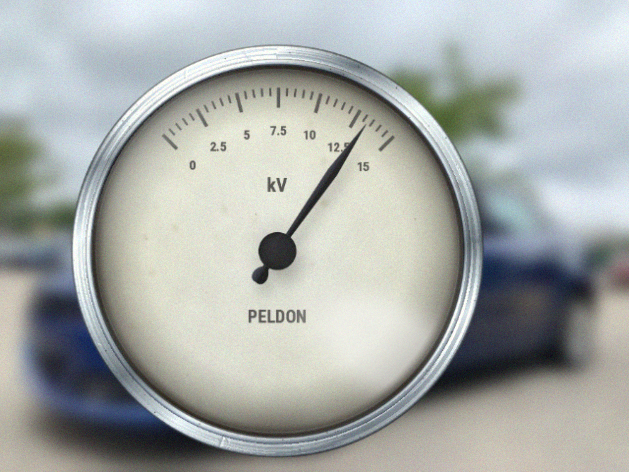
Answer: 13.25 kV
